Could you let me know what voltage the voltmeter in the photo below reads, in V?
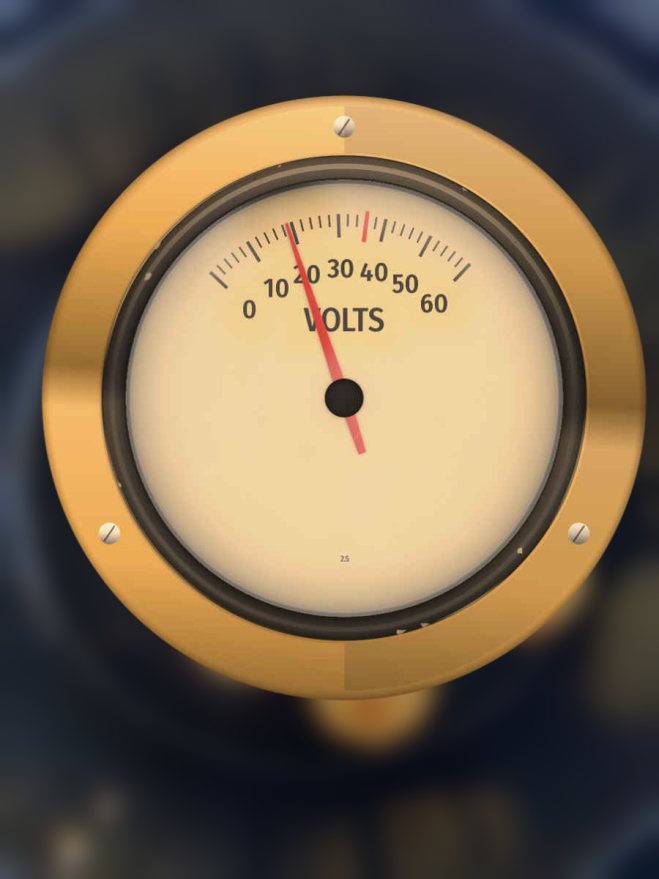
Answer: 19 V
